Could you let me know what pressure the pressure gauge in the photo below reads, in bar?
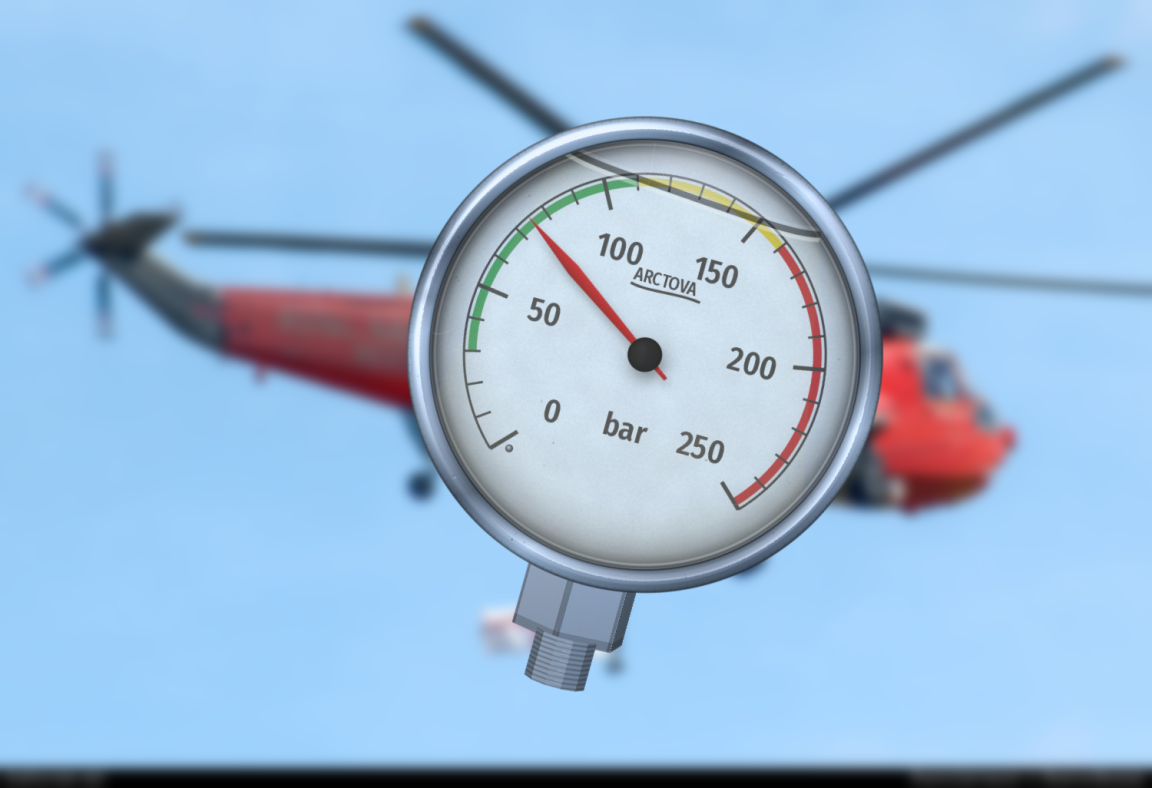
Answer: 75 bar
